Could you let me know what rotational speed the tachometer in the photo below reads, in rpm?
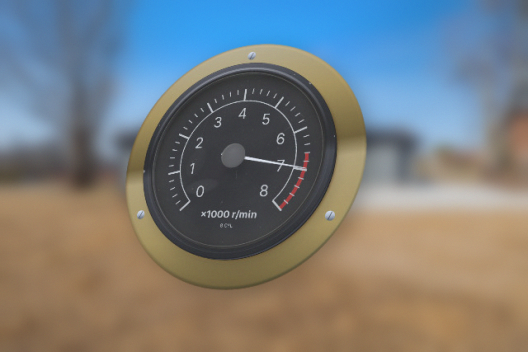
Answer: 7000 rpm
